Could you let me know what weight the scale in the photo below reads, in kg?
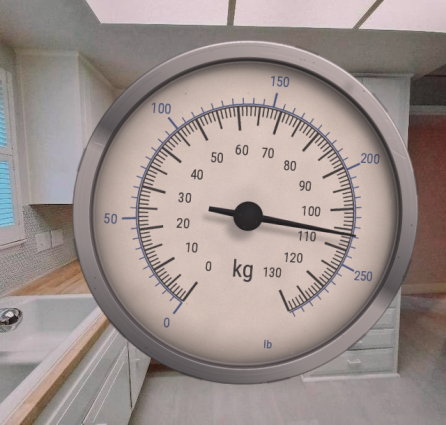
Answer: 106 kg
